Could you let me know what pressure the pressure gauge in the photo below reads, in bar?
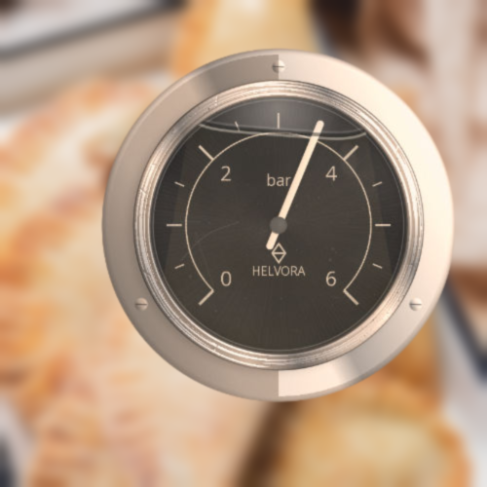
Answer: 3.5 bar
